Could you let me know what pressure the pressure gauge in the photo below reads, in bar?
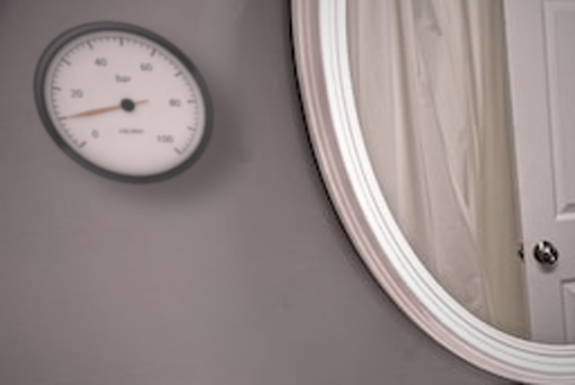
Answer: 10 bar
